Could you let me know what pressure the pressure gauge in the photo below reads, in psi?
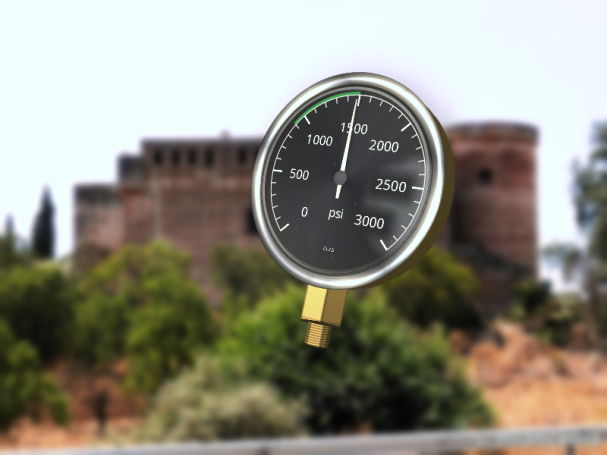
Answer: 1500 psi
